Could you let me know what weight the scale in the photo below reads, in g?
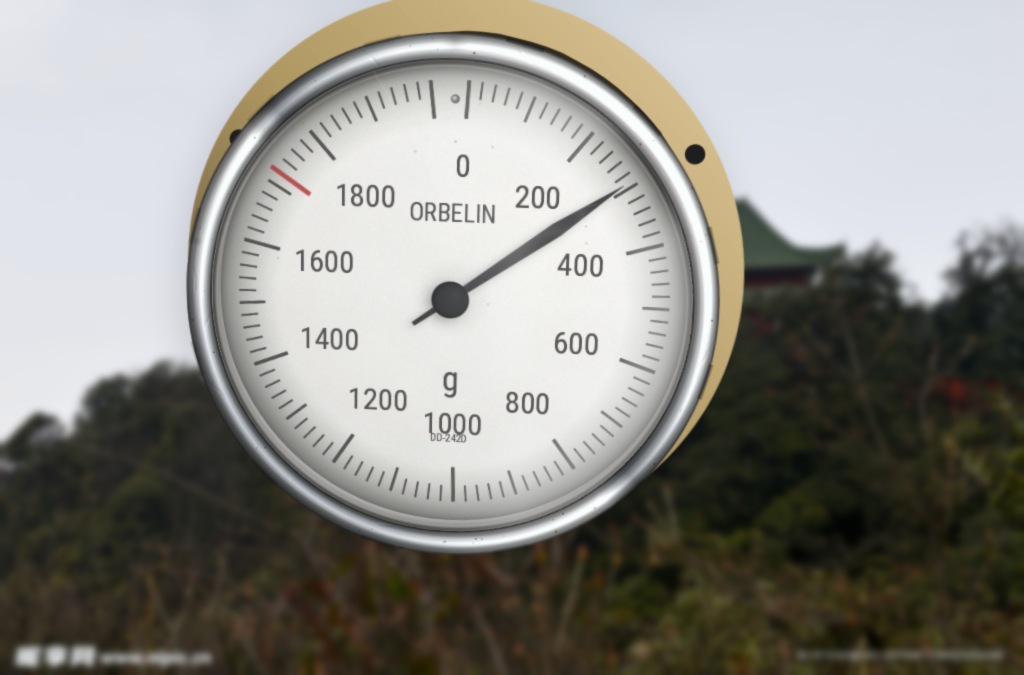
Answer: 290 g
